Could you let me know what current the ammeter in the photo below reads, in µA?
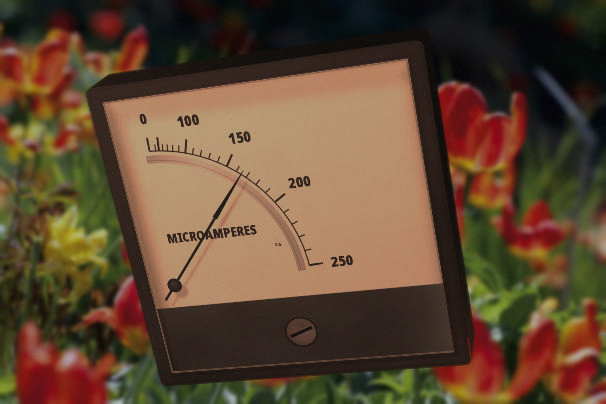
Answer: 165 µA
